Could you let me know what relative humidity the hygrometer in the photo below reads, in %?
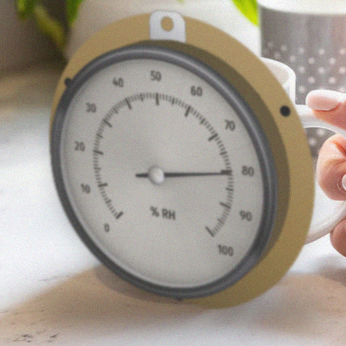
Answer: 80 %
